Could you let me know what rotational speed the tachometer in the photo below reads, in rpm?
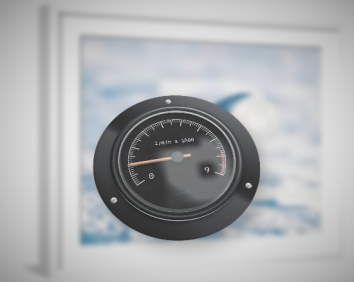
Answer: 1000 rpm
